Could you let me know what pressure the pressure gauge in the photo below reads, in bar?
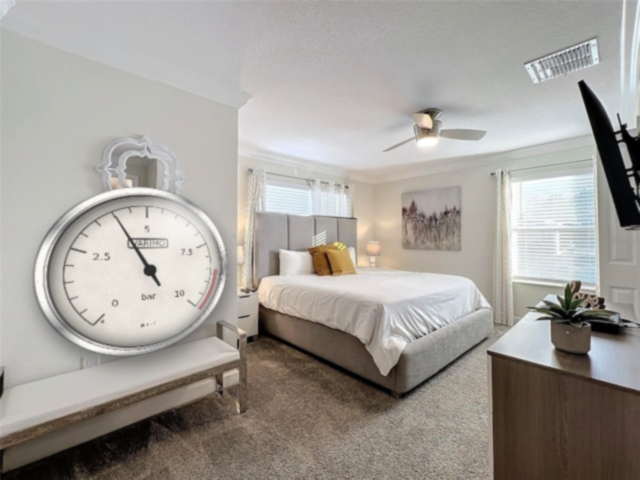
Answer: 4 bar
